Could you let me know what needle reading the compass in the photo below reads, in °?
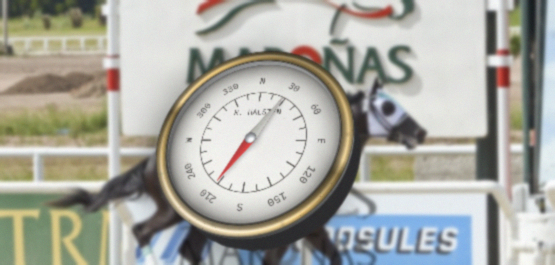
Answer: 210 °
